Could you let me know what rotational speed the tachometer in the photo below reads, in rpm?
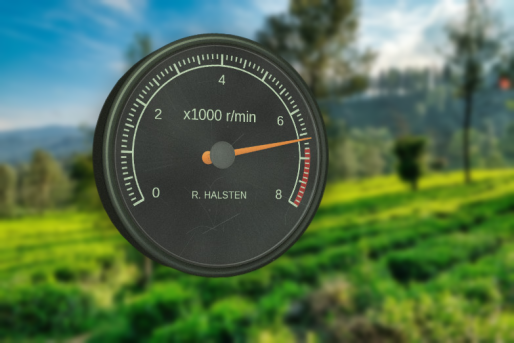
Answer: 6600 rpm
